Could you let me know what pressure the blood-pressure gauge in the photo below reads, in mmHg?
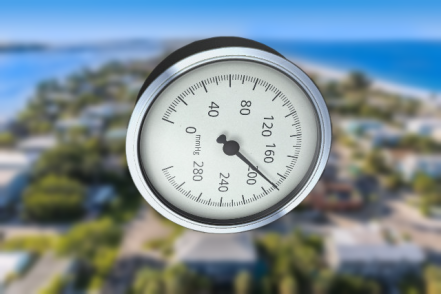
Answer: 190 mmHg
